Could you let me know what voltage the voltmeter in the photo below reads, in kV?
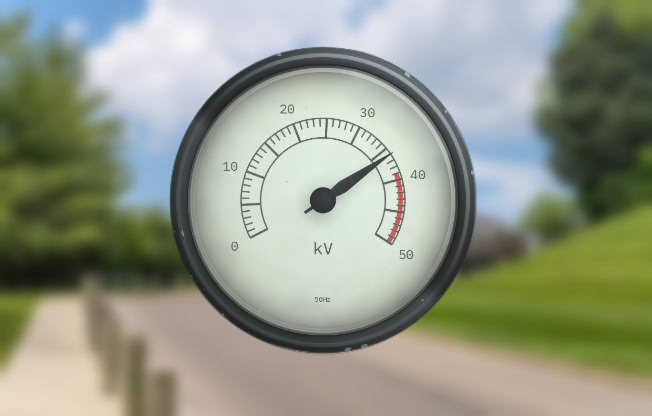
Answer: 36 kV
